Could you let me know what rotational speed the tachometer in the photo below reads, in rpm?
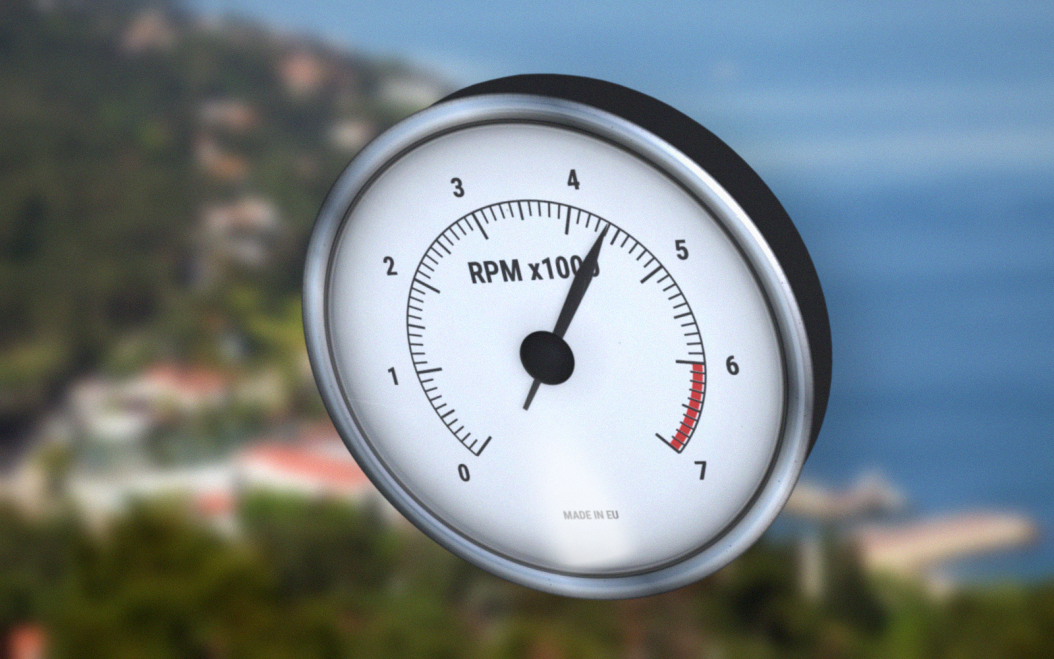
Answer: 4400 rpm
